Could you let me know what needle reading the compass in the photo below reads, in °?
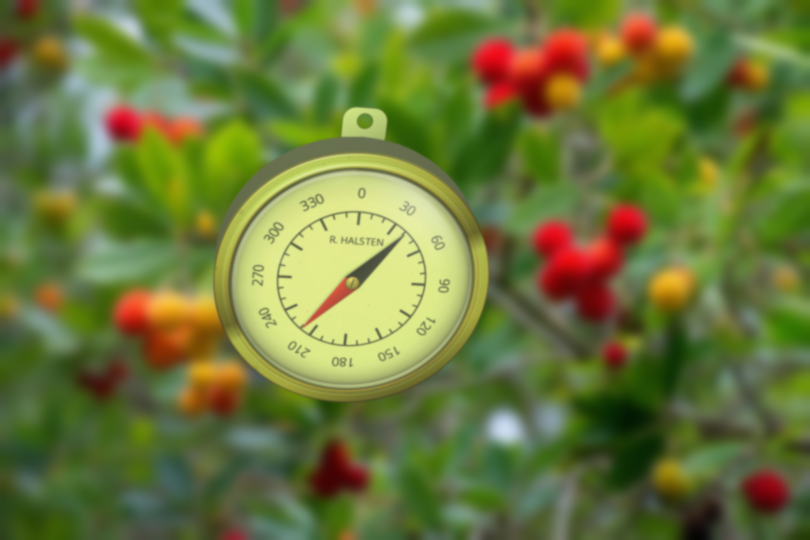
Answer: 220 °
